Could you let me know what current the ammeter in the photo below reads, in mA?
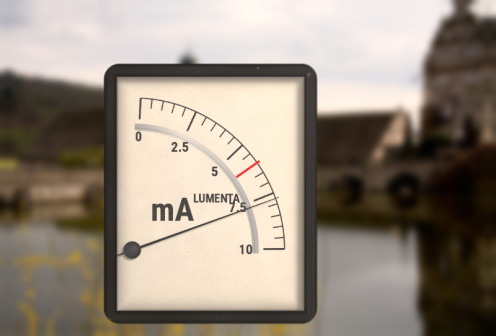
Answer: 7.75 mA
